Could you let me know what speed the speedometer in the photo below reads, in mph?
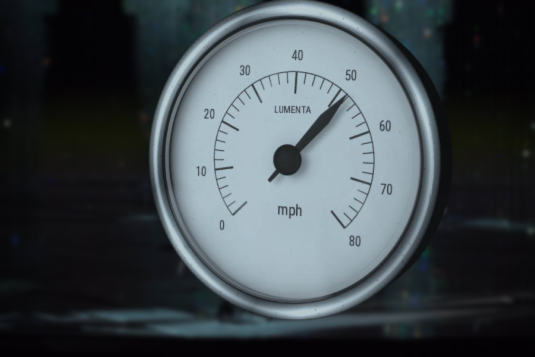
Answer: 52 mph
